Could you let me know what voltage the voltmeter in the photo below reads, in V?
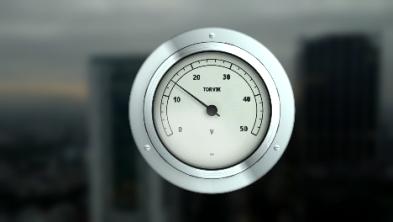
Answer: 14 V
